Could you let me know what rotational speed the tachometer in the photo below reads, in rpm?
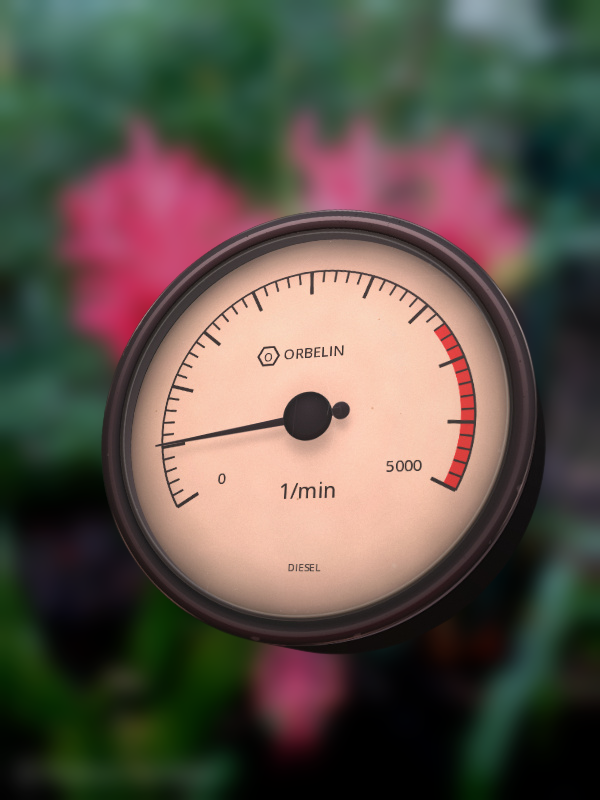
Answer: 500 rpm
